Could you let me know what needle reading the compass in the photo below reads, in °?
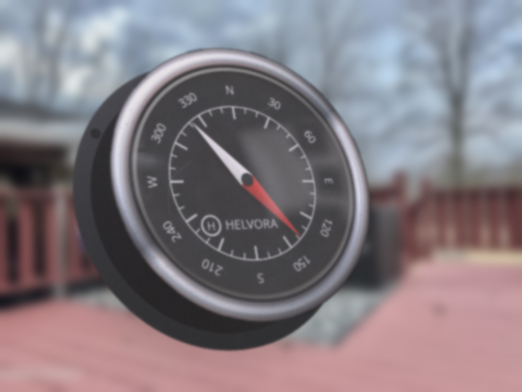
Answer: 140 °
